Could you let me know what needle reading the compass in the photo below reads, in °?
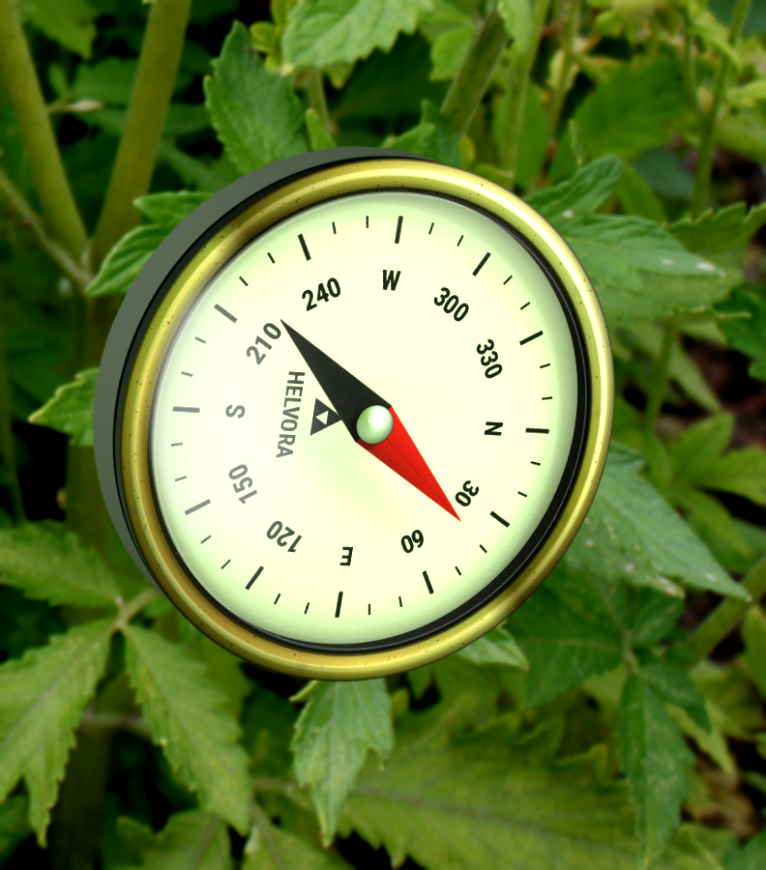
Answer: 40 °
